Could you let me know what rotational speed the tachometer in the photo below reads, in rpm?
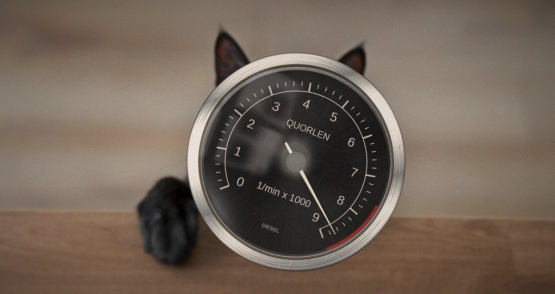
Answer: 8700 rpm
